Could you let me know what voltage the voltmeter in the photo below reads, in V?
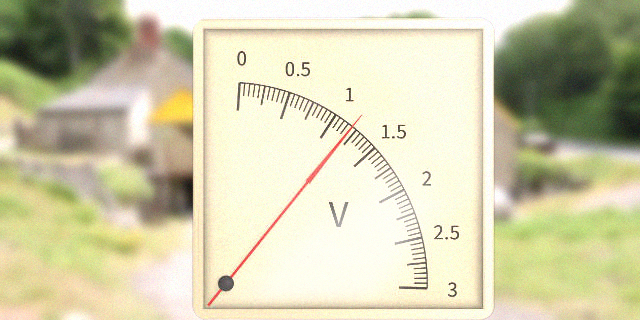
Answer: 1.2 V
